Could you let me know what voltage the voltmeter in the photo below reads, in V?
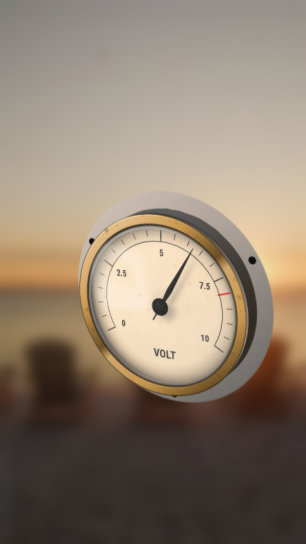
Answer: 6.25 V
